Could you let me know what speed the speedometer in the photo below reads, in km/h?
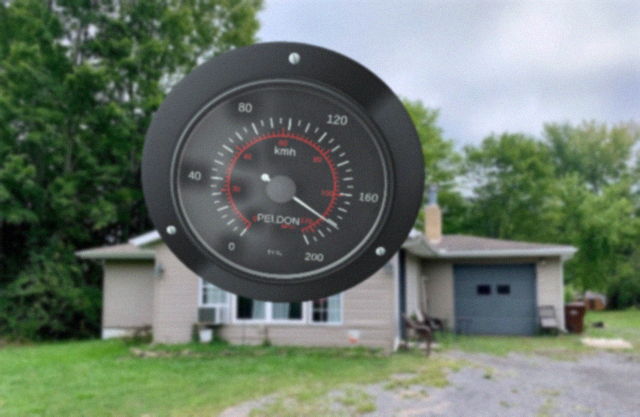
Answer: 180 km/h
